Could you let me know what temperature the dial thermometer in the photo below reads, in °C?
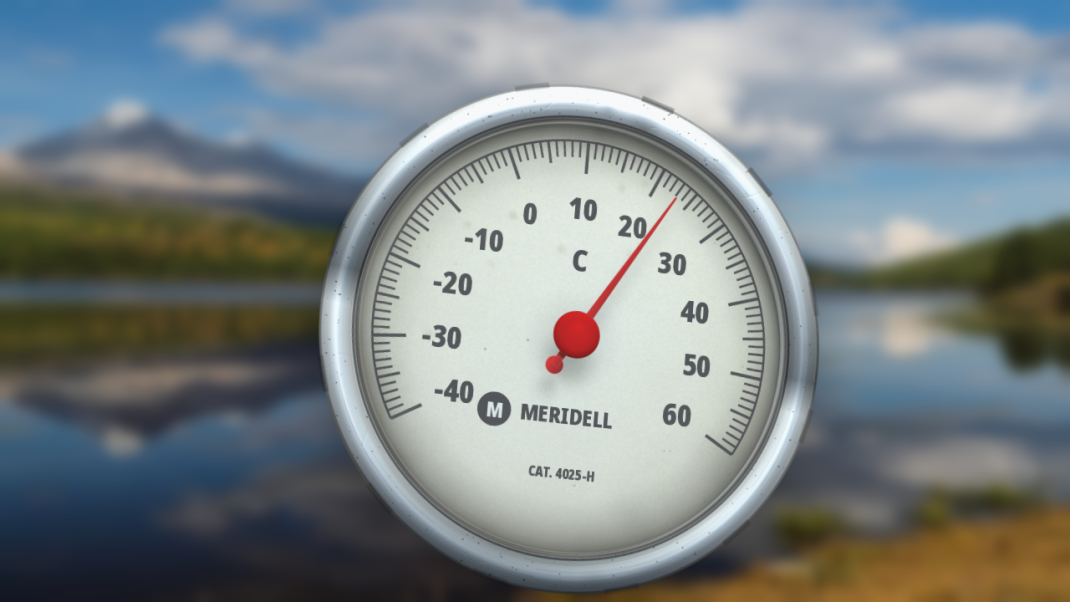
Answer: 23 °C
